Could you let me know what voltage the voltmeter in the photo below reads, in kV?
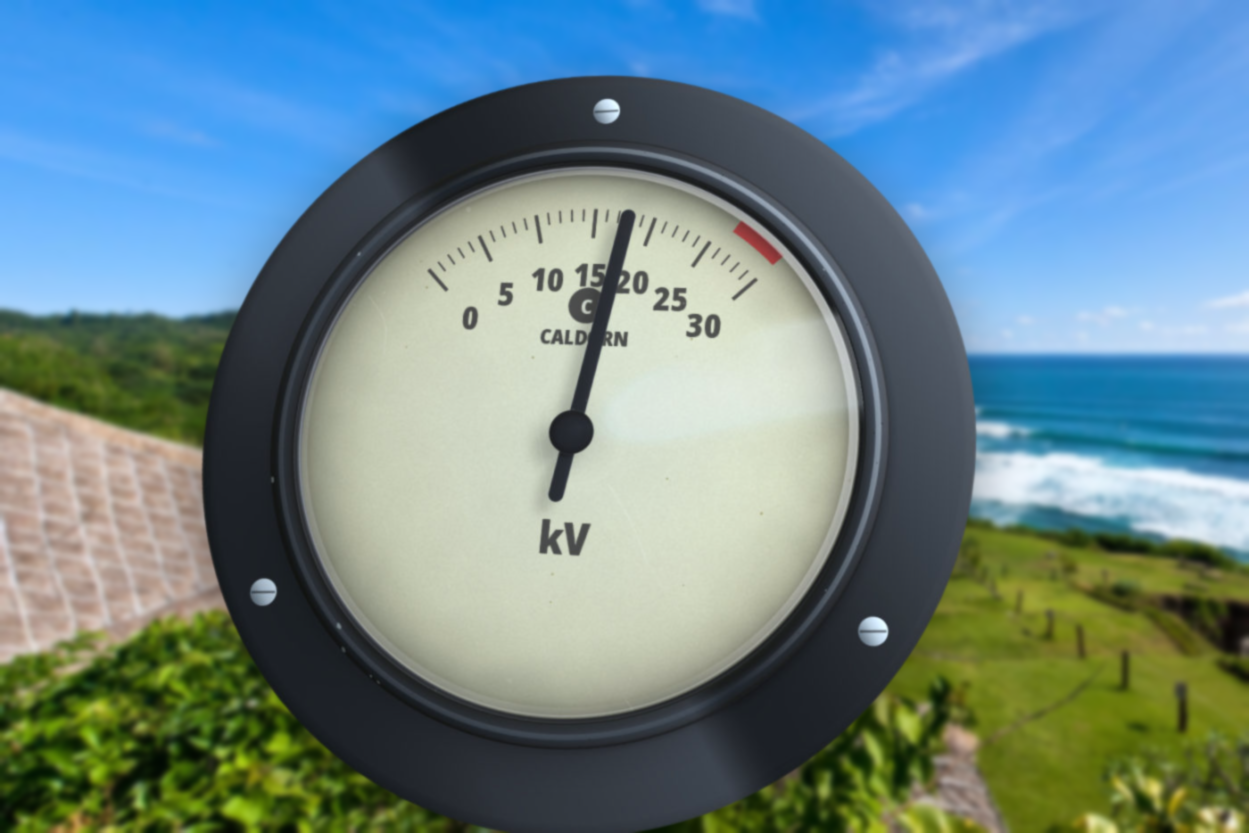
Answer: 18 kV
